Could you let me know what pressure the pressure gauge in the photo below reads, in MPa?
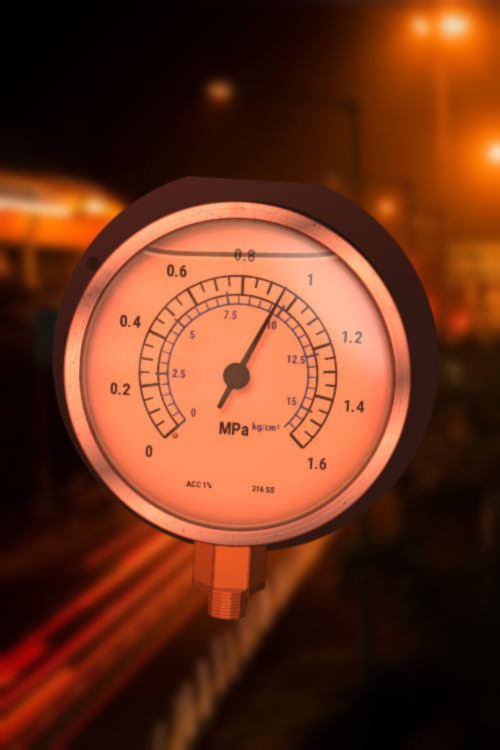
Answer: 0.95 MPa
